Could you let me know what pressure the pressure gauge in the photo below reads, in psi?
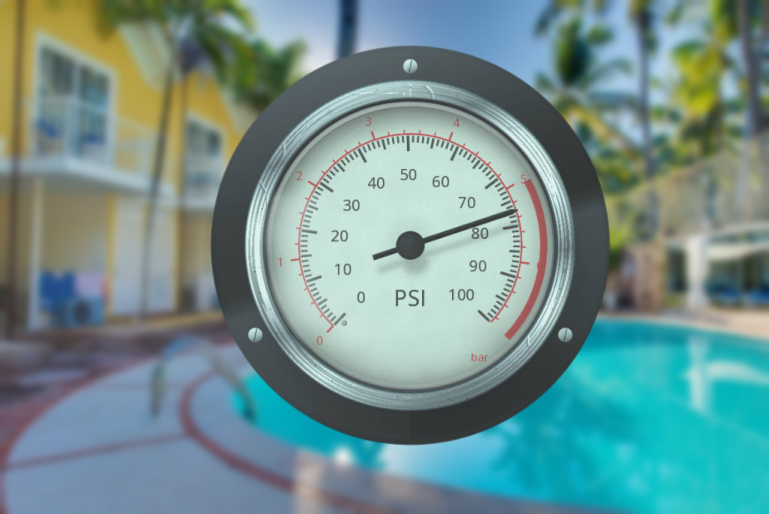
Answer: 77 psi
